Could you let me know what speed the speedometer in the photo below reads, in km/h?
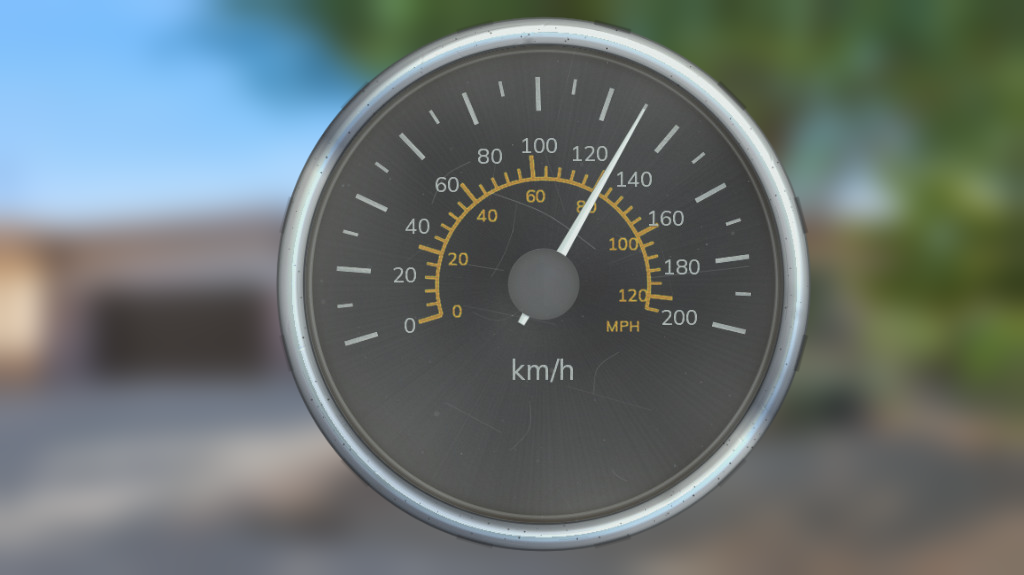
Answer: 130 km/h
